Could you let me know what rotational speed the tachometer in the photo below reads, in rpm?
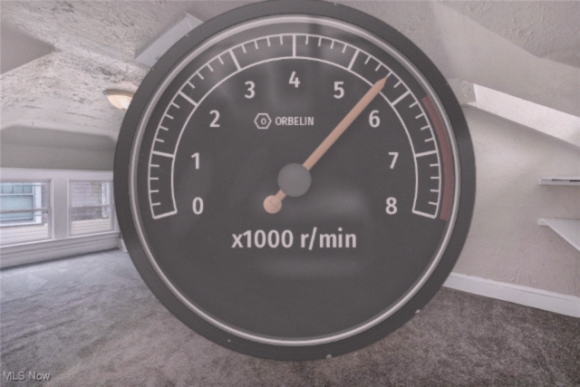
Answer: 5600 rpm
